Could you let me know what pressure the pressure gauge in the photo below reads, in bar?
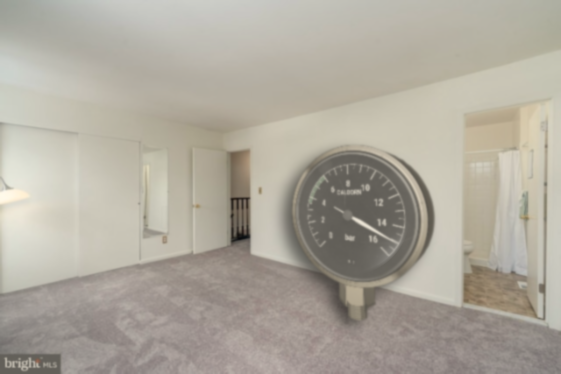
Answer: 15 bar
